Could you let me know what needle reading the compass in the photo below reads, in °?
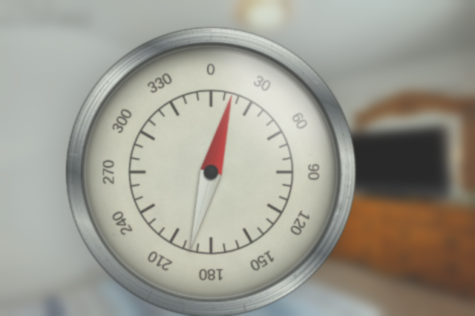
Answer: 15 °
